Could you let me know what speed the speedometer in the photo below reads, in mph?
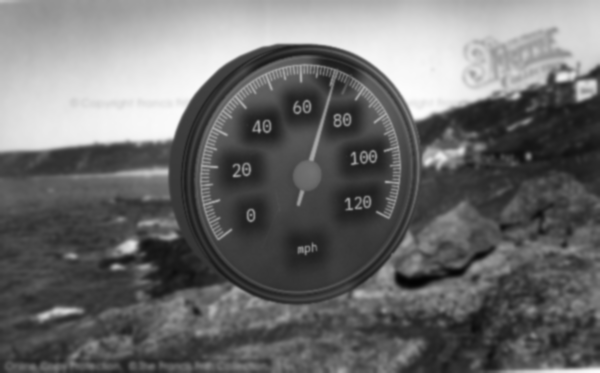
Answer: 70 mph
